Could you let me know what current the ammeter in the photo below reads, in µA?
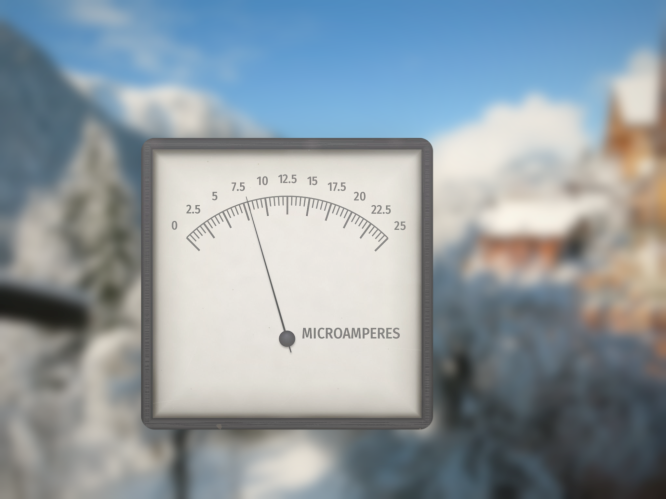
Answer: 8 µA
